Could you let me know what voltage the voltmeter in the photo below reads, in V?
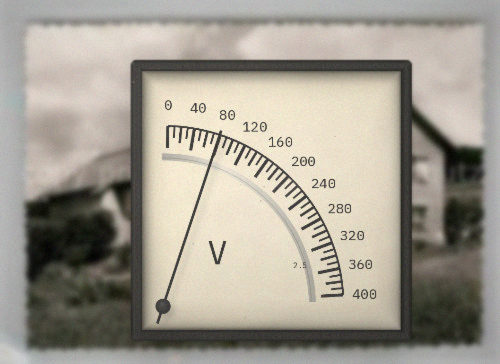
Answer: 80 V
